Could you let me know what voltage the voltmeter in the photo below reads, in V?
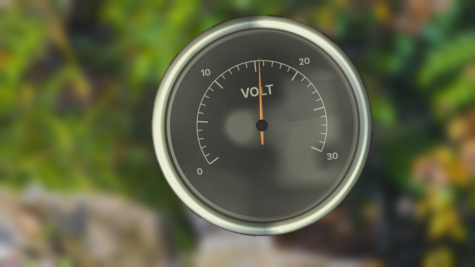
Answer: 15.5 V
